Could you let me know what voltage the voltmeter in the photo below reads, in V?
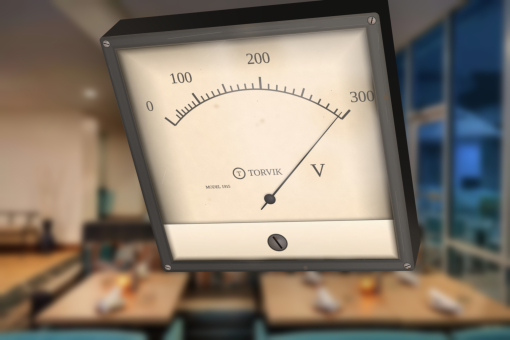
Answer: 295 V
